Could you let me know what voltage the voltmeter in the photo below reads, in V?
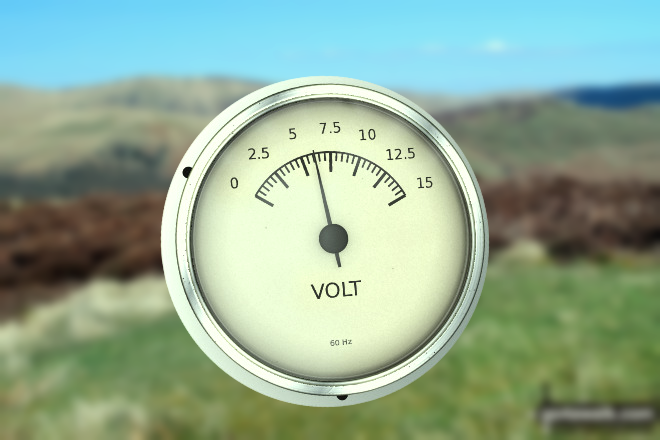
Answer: 6 V
